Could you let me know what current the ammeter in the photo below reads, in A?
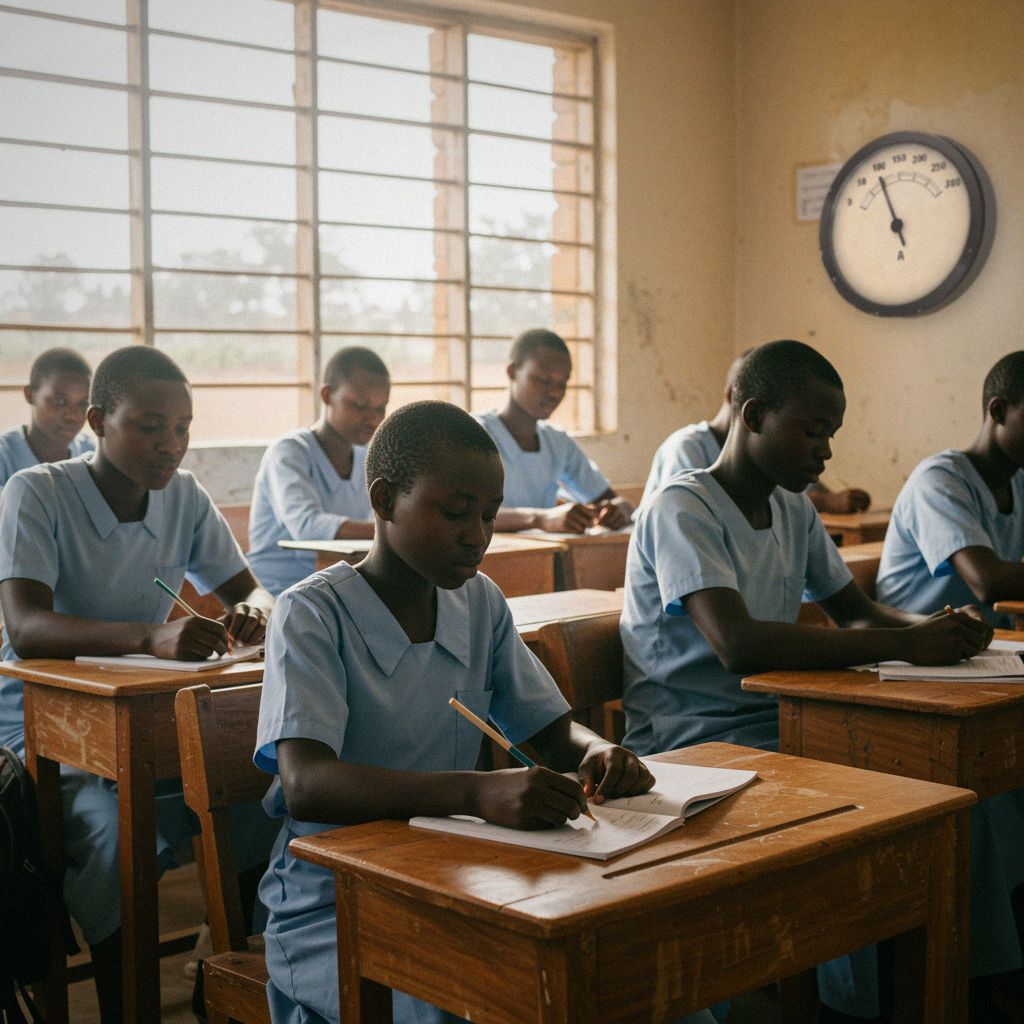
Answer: 100 A
